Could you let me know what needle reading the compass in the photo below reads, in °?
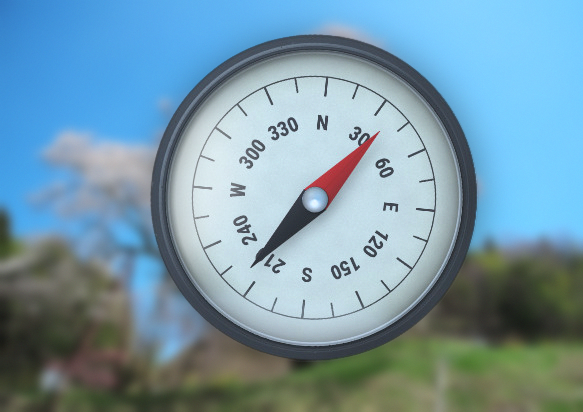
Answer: 37.5 °
